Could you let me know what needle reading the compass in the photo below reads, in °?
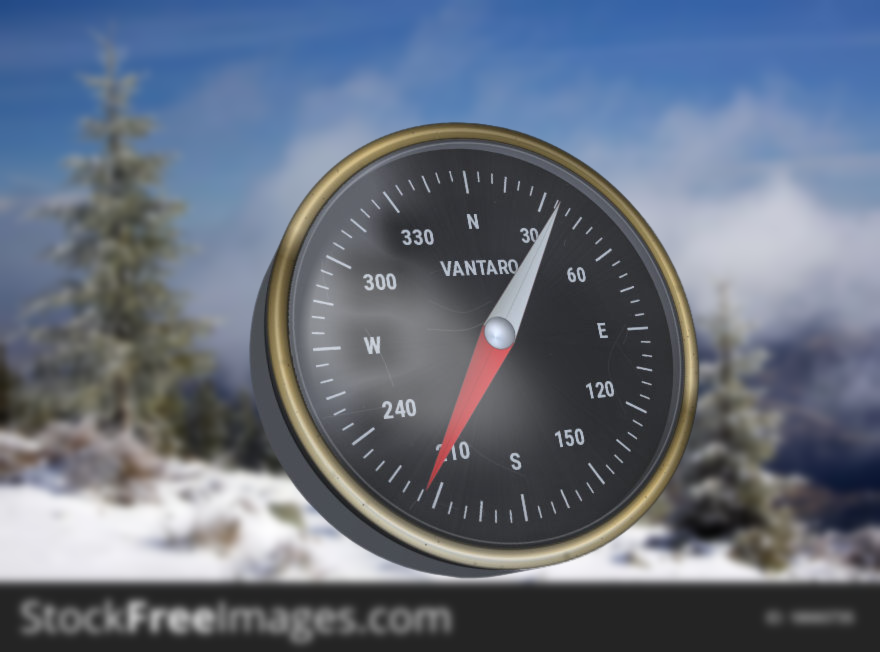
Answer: 215 °
